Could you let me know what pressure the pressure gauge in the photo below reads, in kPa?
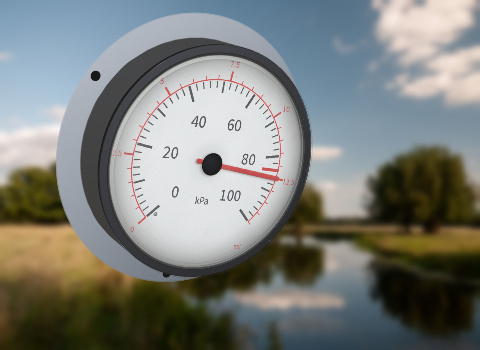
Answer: 86 kPa
